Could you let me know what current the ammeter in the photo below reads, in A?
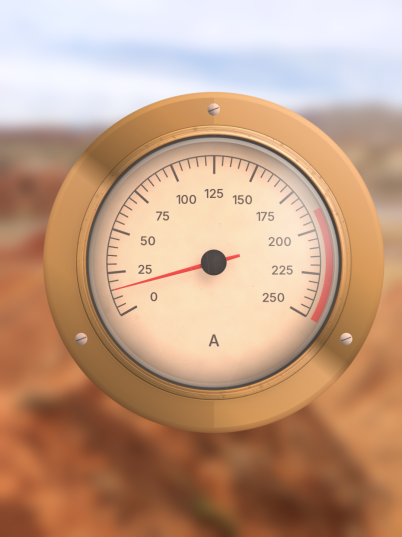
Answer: 15 A
